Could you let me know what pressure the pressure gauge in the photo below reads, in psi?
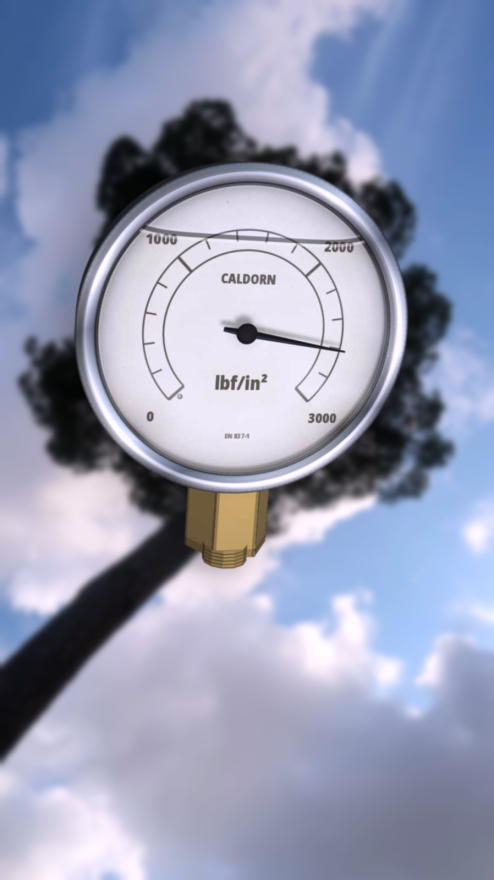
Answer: 2600 psi
